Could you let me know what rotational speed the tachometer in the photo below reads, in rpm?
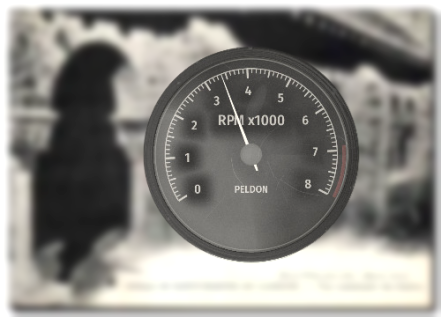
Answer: 3400 rpm
